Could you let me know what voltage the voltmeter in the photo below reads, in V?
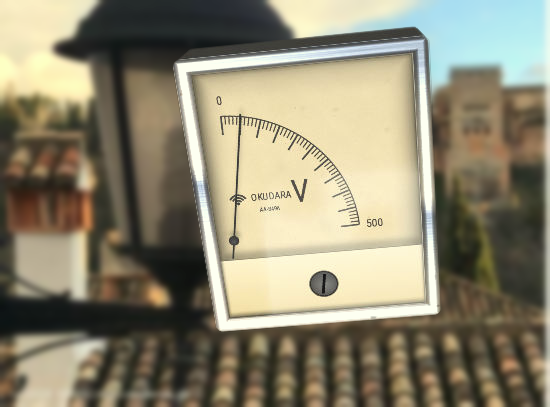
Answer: 50 V
